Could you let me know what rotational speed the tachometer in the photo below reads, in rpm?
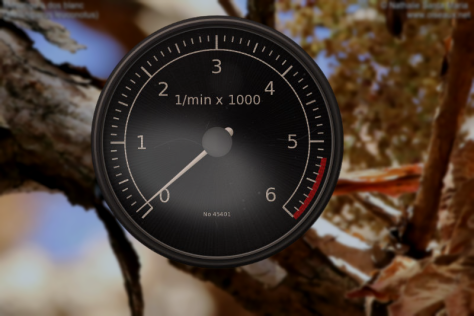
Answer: 100 rpm
